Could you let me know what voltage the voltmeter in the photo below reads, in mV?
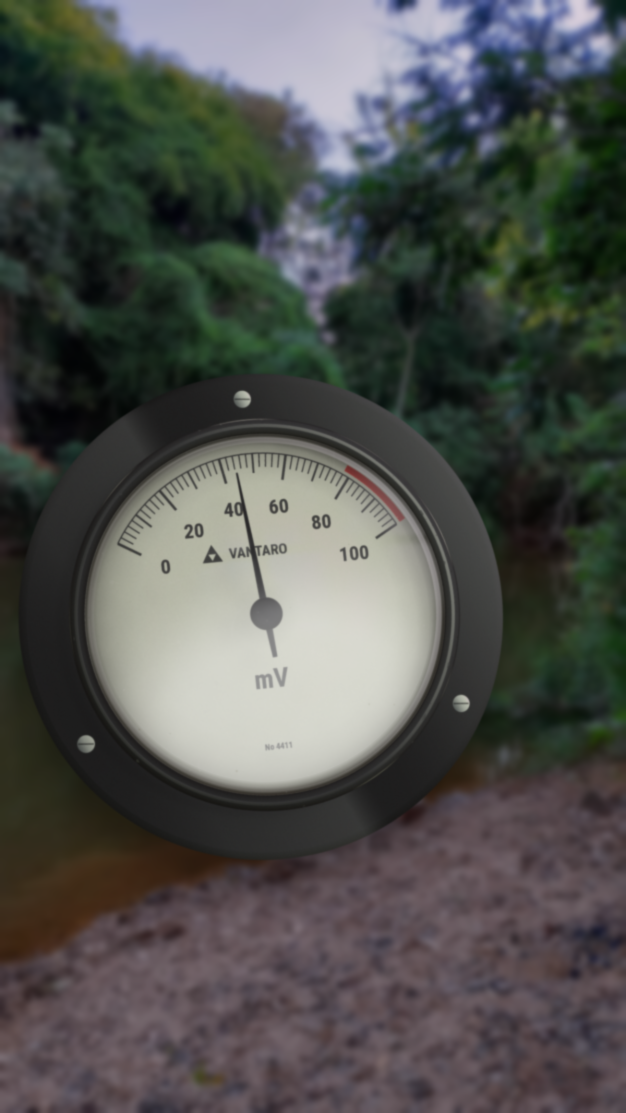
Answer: 44 mV
